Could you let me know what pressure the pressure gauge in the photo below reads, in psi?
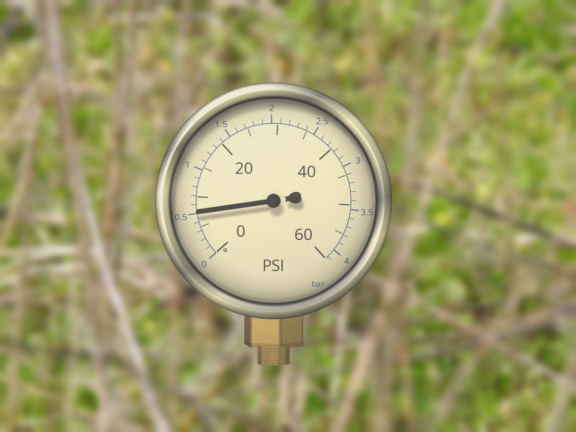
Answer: 7.5 psi
